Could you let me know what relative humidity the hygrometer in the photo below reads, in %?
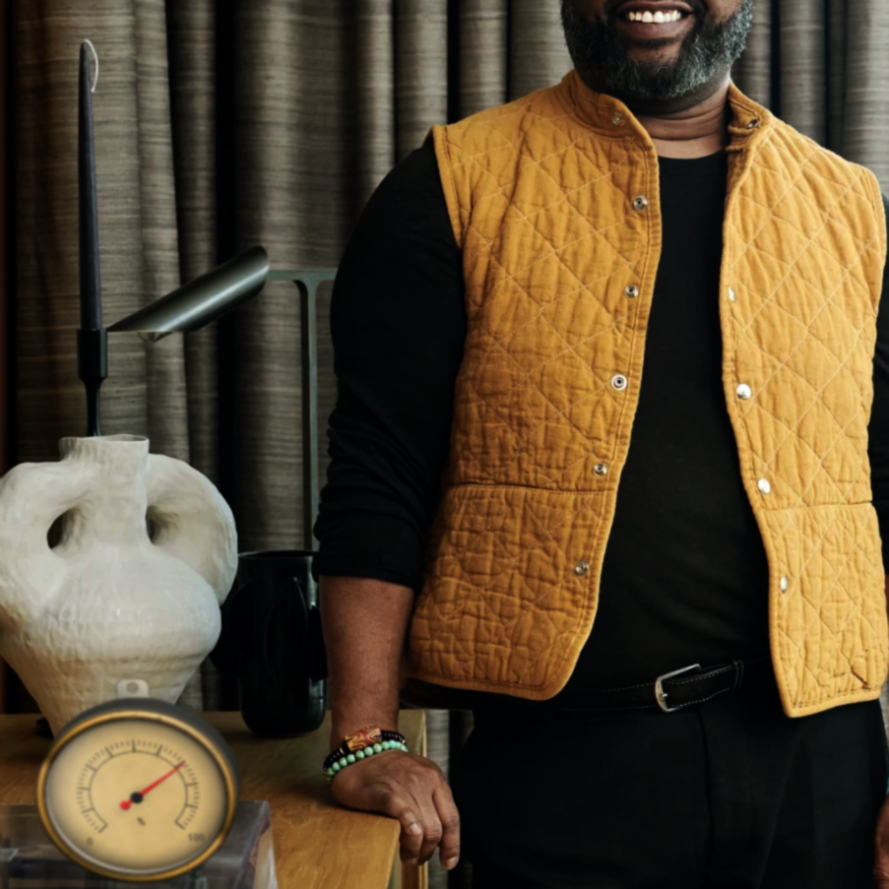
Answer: 70 %
